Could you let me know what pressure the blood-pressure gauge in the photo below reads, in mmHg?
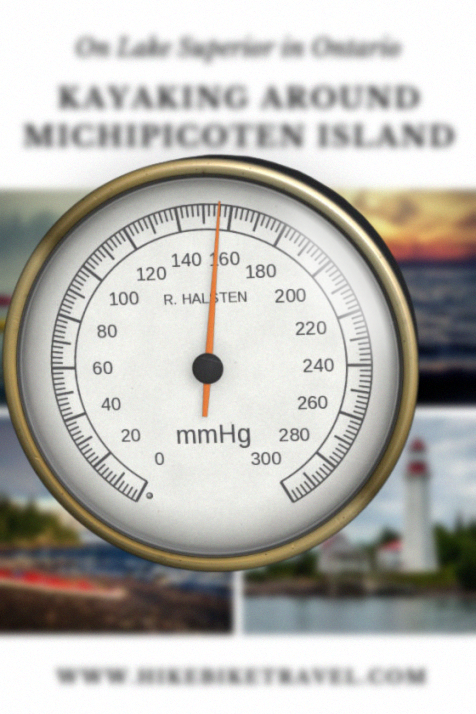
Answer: 156 mmHg
